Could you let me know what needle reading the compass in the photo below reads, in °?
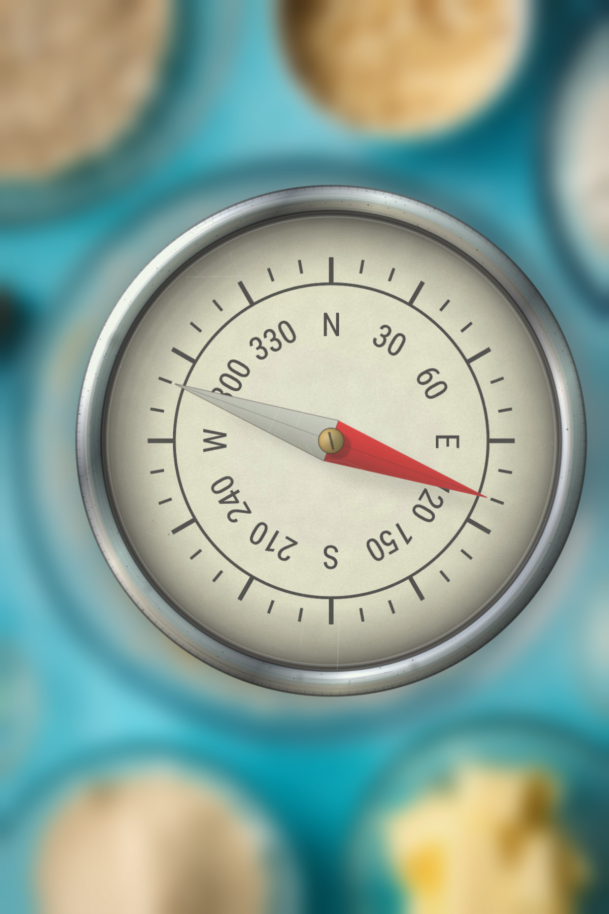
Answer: 110 °
